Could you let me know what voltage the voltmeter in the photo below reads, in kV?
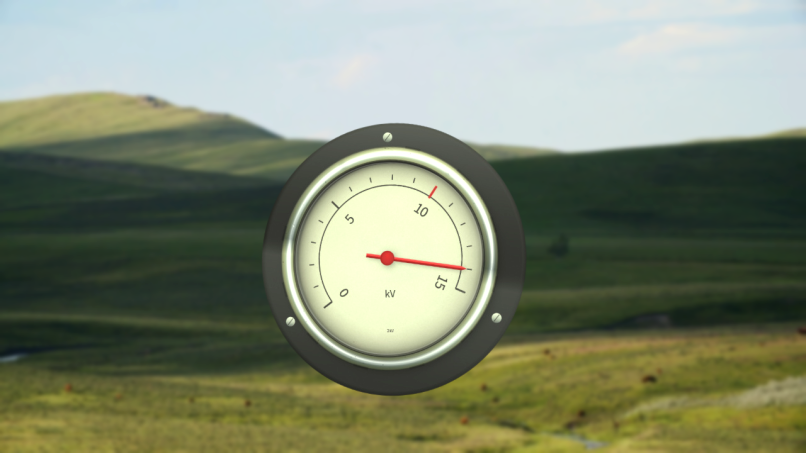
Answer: 14 kV
